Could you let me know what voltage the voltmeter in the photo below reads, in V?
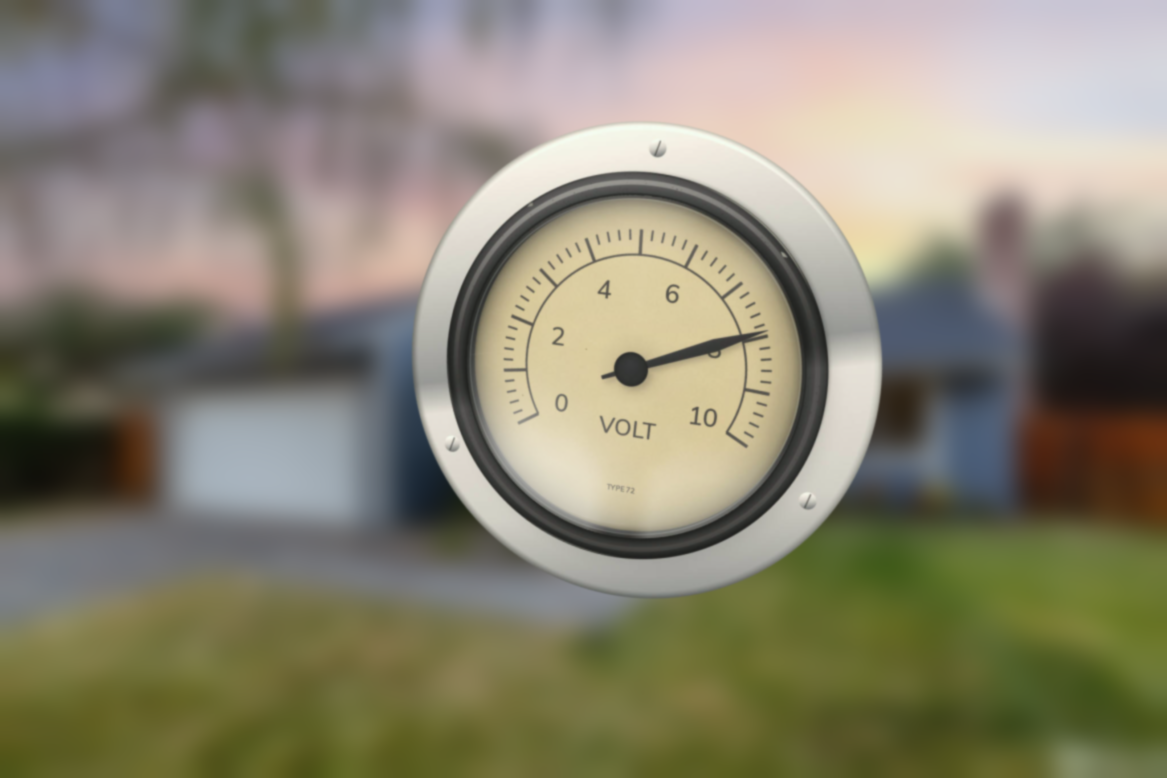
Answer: 7.9 V
